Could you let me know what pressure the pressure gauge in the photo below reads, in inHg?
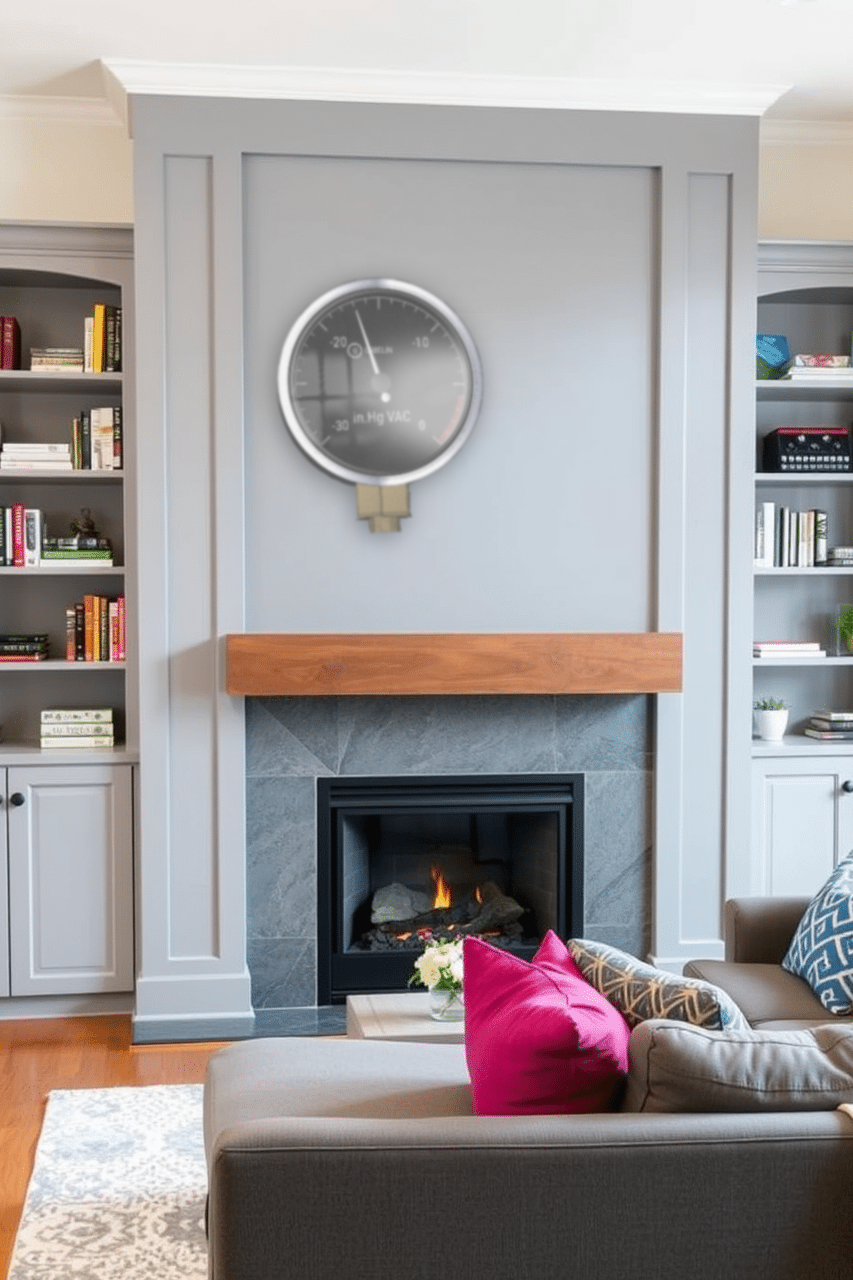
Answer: -17 inHg
